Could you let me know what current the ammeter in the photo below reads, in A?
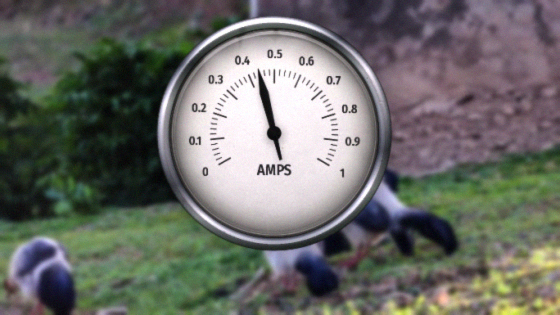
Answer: 0.44 A
